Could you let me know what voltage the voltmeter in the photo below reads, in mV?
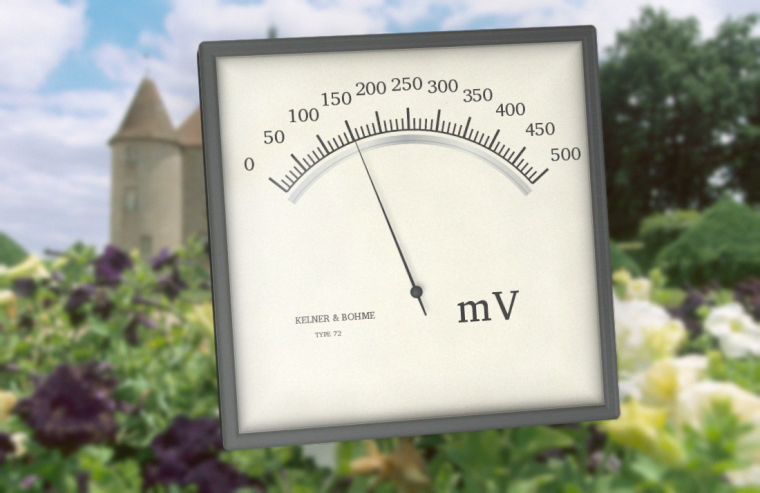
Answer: 150 mV
